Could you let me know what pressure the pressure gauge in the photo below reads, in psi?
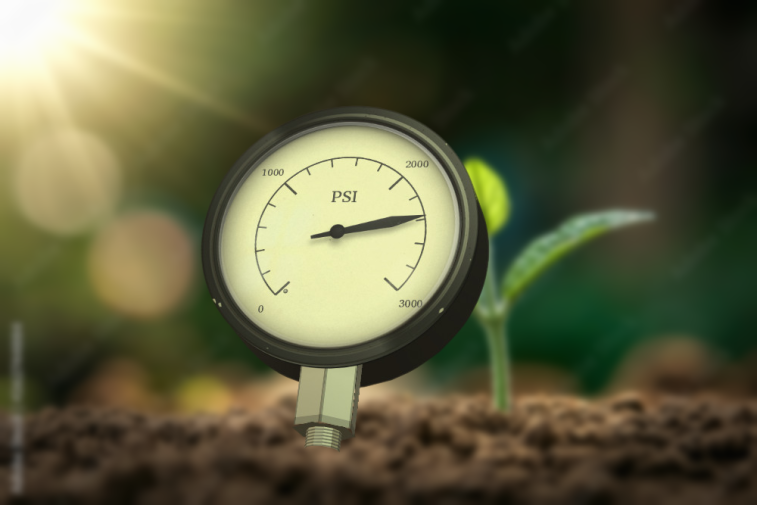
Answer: 2400 psi
